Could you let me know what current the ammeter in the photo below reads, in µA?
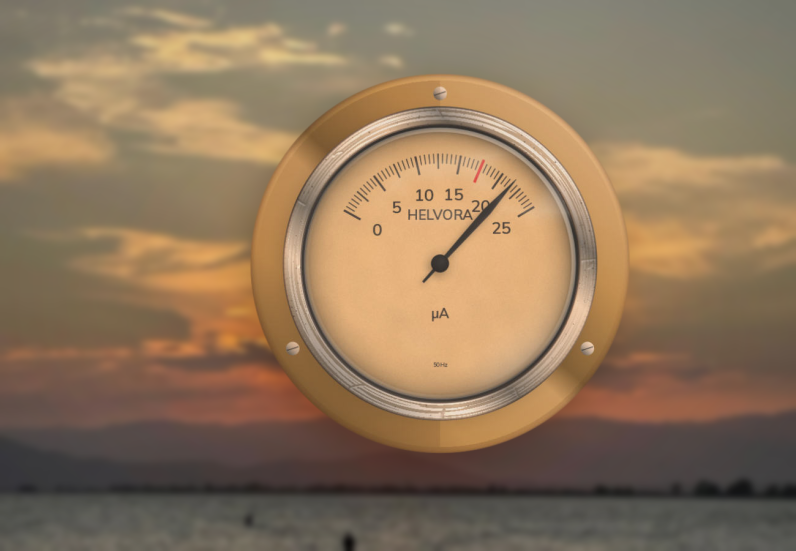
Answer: 21.5 µA
